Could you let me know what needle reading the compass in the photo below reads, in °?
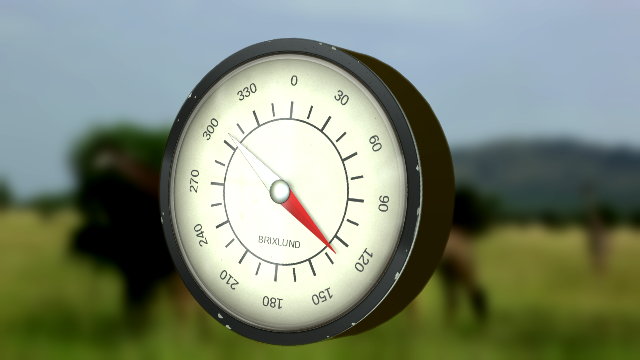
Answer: 127.5 °
